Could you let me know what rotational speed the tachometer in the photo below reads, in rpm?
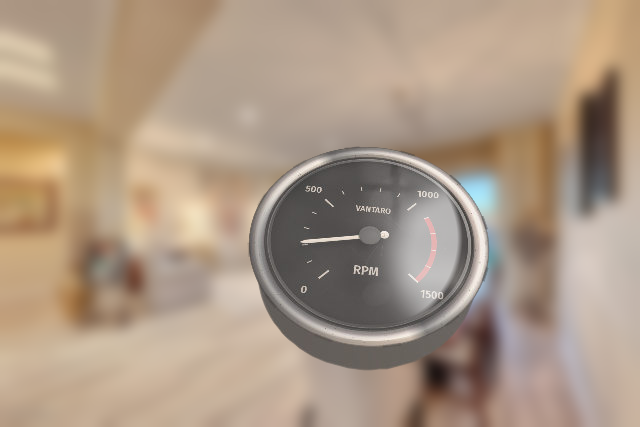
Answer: 200 rpm
